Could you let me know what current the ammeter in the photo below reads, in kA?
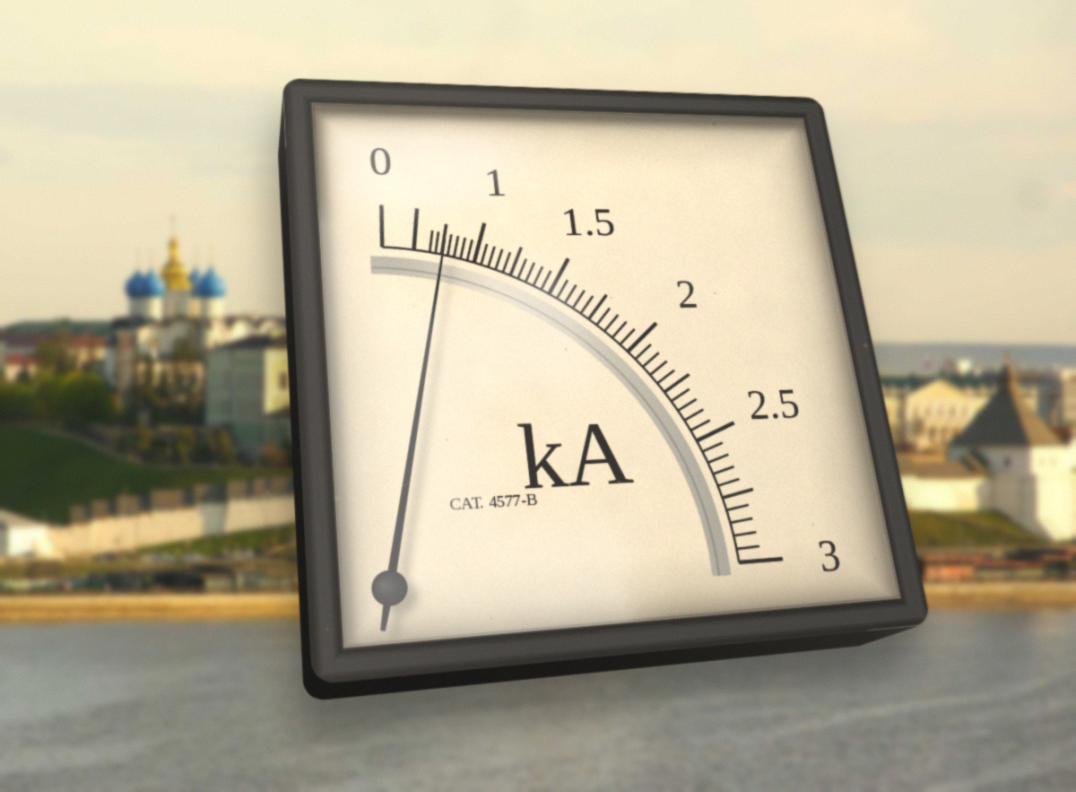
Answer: 0.75 kA
